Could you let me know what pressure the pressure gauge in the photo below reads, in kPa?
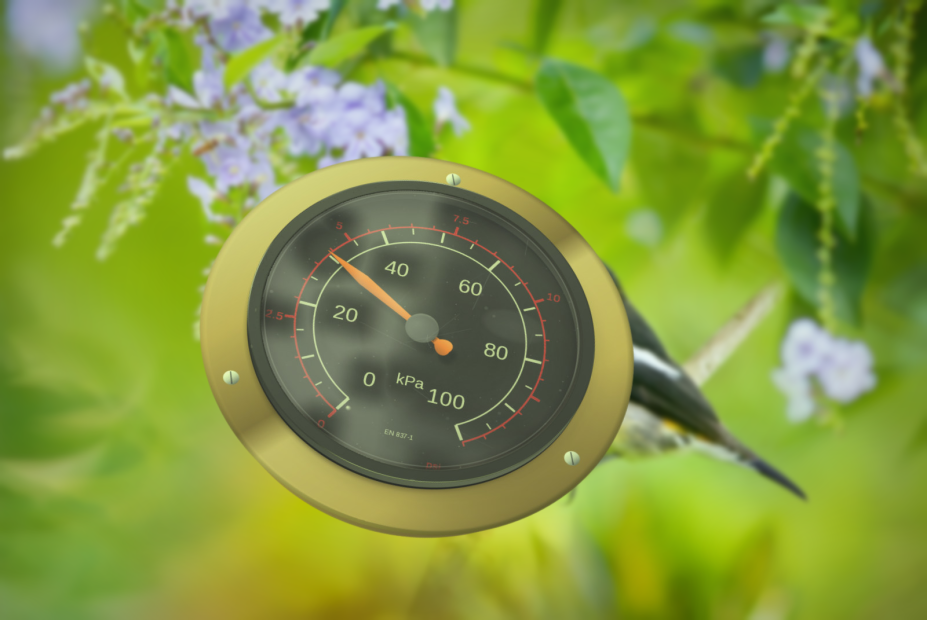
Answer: 30 kPa
